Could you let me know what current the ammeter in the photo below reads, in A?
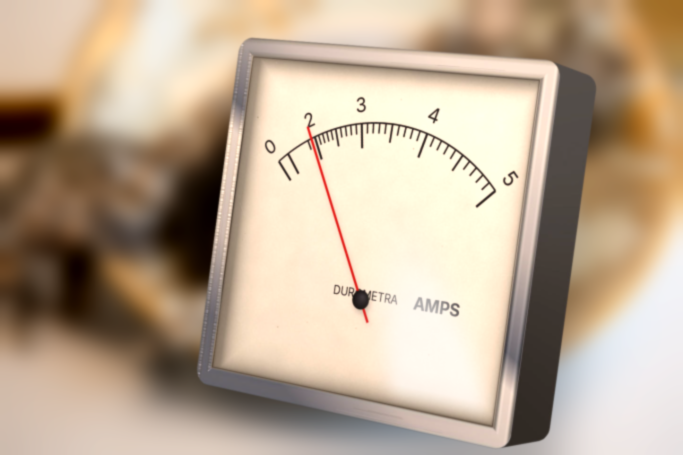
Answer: 2 A
